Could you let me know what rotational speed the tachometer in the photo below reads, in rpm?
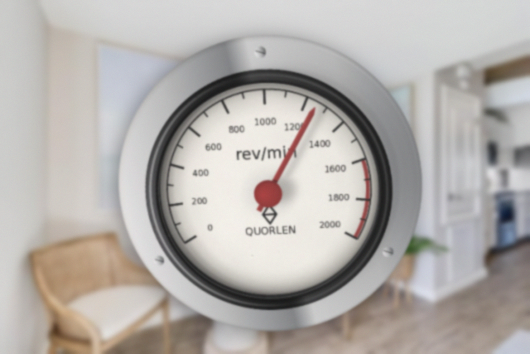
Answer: 1250 rpm
